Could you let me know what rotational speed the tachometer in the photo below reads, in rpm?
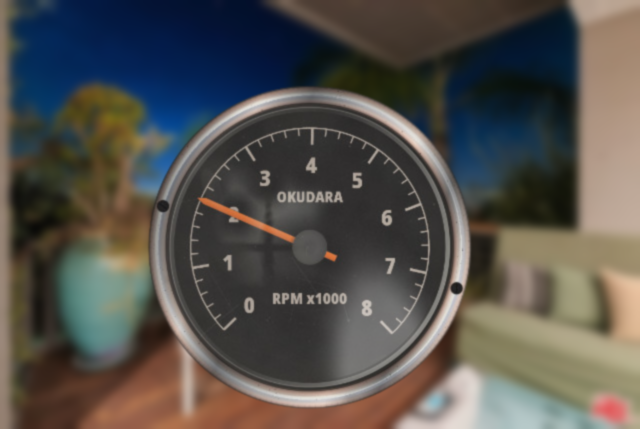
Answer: 2000 rpm
